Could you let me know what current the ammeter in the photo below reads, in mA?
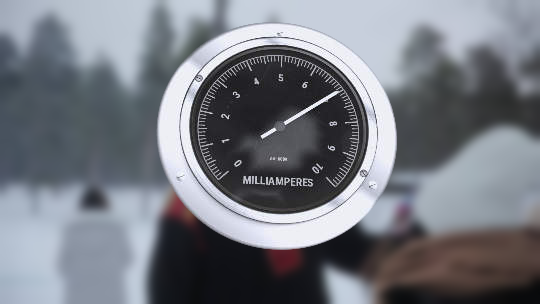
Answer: 7 mA
